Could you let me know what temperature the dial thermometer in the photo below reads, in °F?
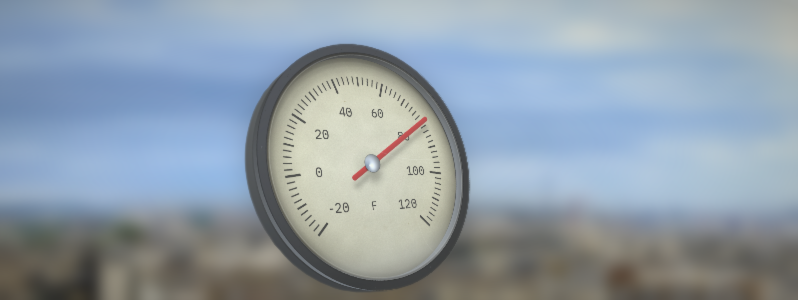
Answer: 80 °F
